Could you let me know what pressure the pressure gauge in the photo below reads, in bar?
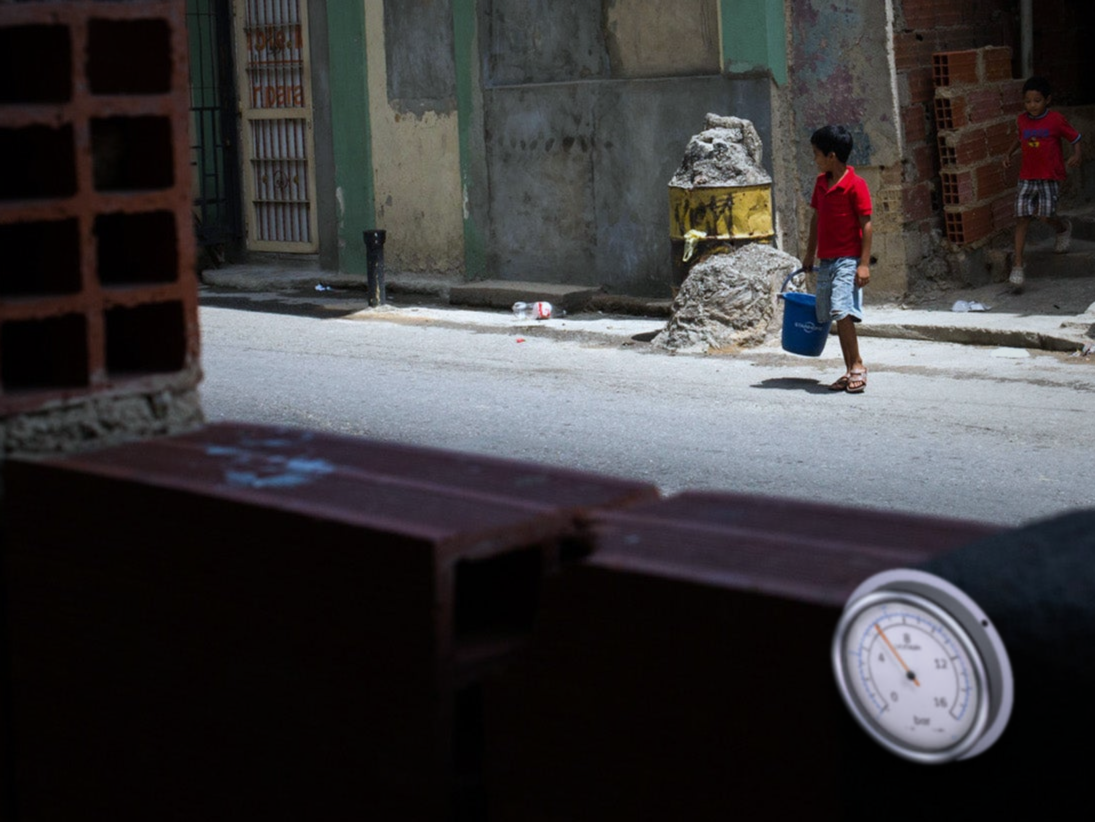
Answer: 6 bar
